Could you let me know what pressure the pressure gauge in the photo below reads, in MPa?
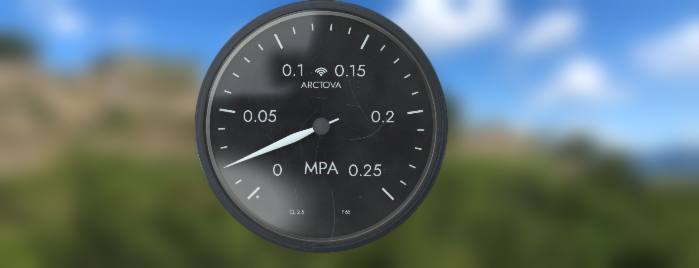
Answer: 0.02 MPa
